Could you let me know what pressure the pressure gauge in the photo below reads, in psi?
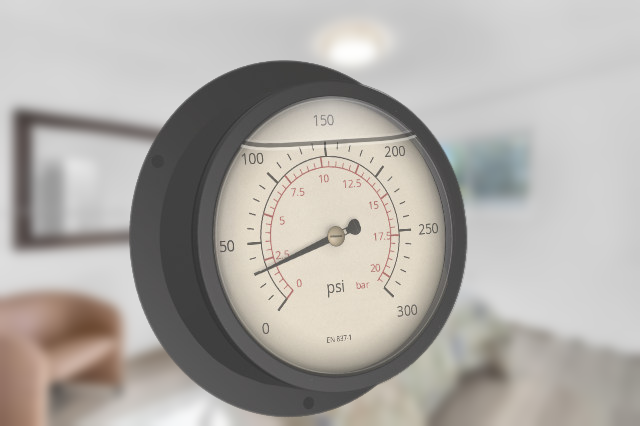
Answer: 30 psi
